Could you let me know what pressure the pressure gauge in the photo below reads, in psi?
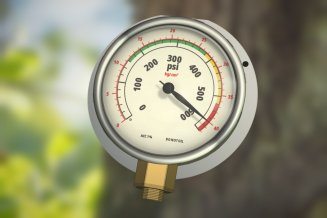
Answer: 570 psi
